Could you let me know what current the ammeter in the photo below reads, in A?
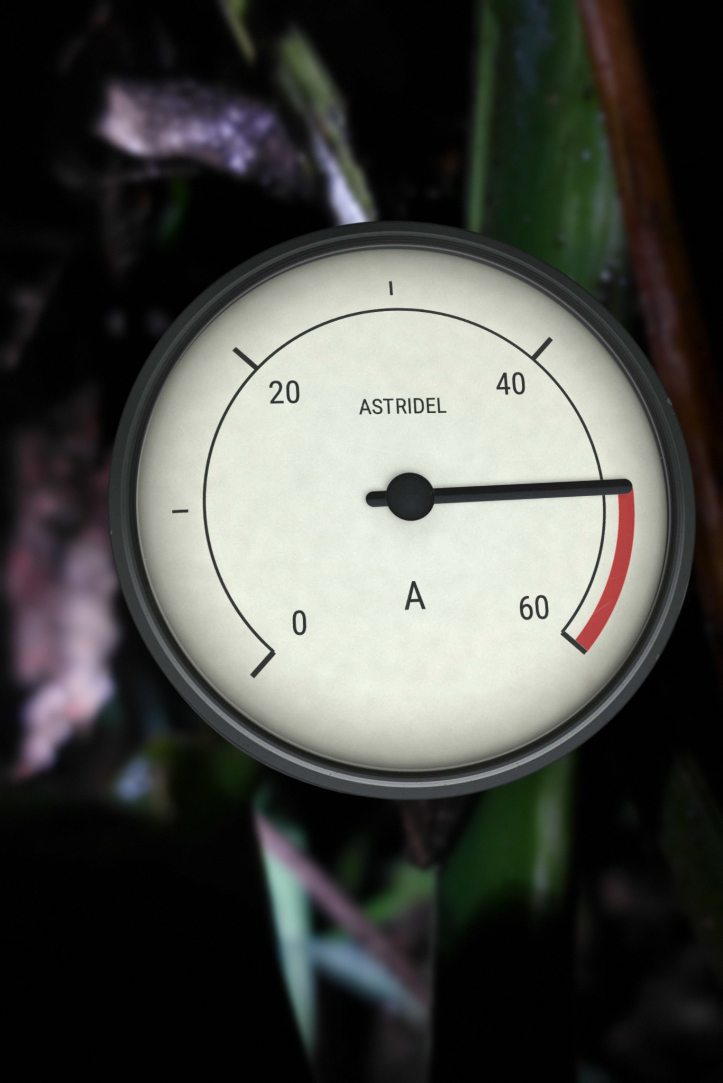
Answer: 50 A
